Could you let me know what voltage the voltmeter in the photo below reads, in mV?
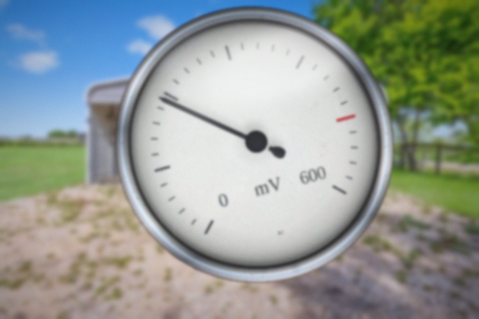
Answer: 190 mV
